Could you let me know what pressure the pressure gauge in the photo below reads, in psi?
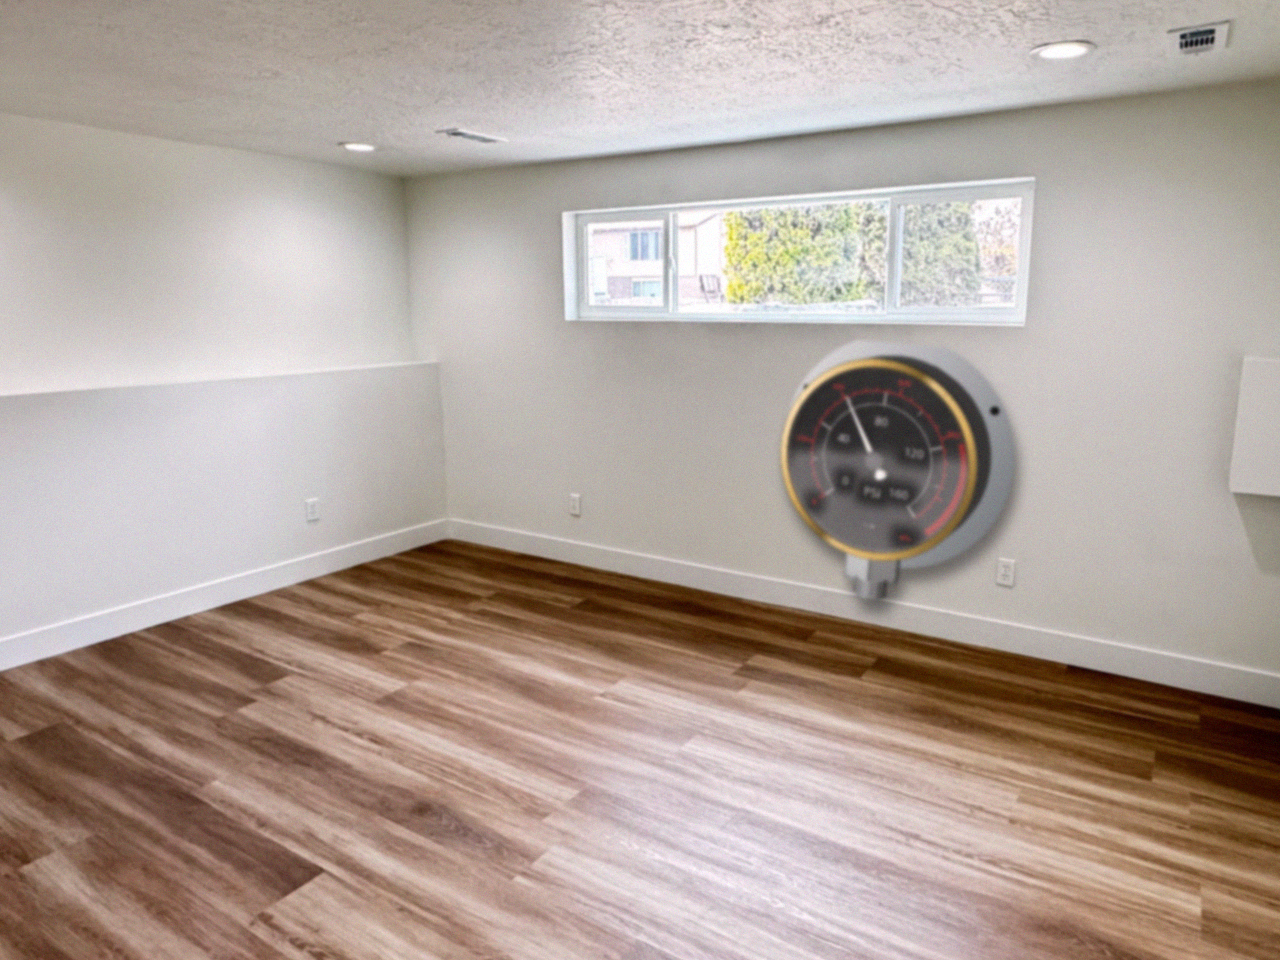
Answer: 60 psi
